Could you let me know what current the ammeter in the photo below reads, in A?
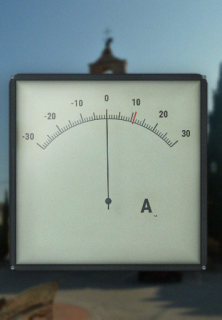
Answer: 0 A
